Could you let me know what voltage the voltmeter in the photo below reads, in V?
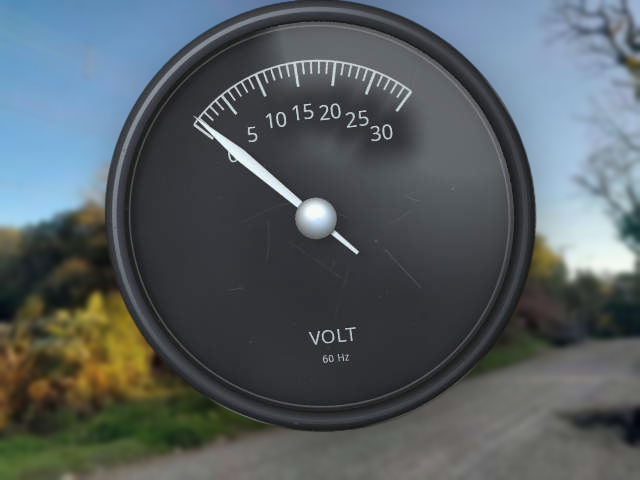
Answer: 1 V
